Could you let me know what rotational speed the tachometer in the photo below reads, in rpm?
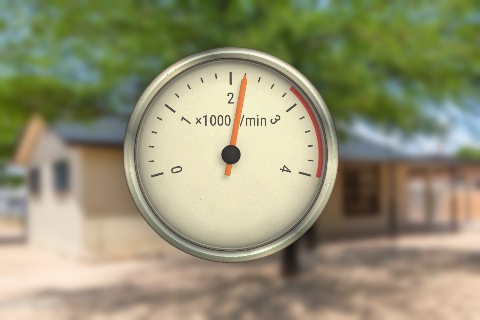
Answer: 2200 rpm
